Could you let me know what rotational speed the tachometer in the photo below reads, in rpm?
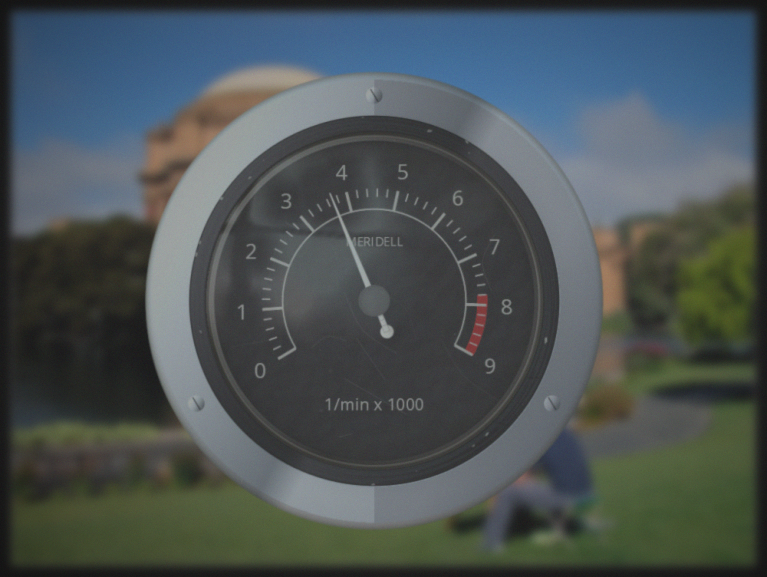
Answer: 3700 rpm
